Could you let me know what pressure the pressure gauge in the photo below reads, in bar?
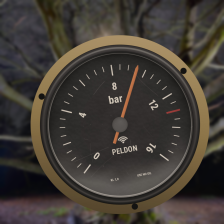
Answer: 9.5 bar
